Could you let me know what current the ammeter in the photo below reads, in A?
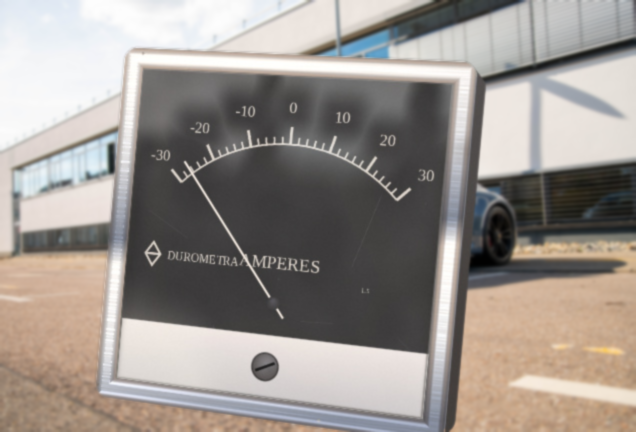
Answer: -26 A
